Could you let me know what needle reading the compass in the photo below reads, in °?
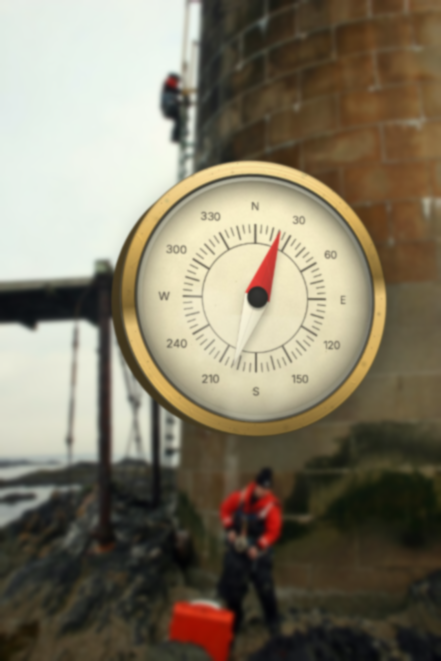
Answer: 20 °
